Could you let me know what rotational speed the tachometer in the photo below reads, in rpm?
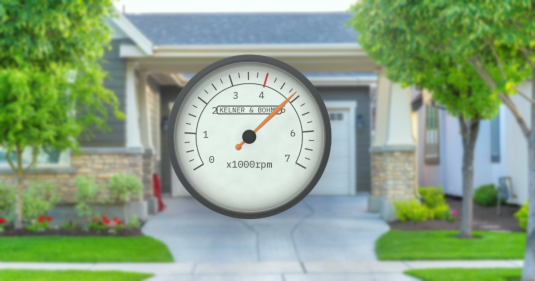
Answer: 4875 rpm
